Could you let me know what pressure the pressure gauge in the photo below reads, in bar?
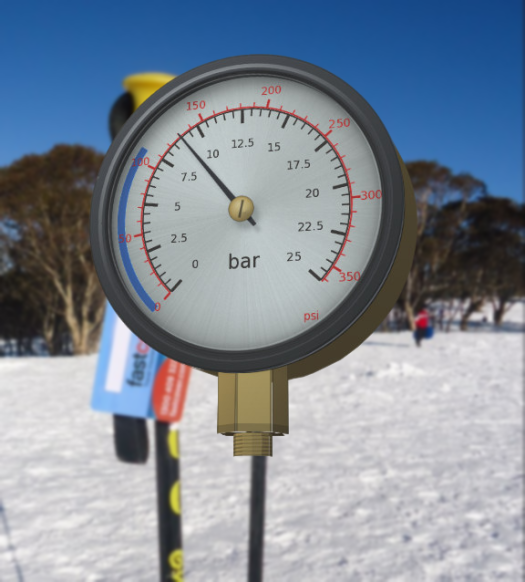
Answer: 9 bar
